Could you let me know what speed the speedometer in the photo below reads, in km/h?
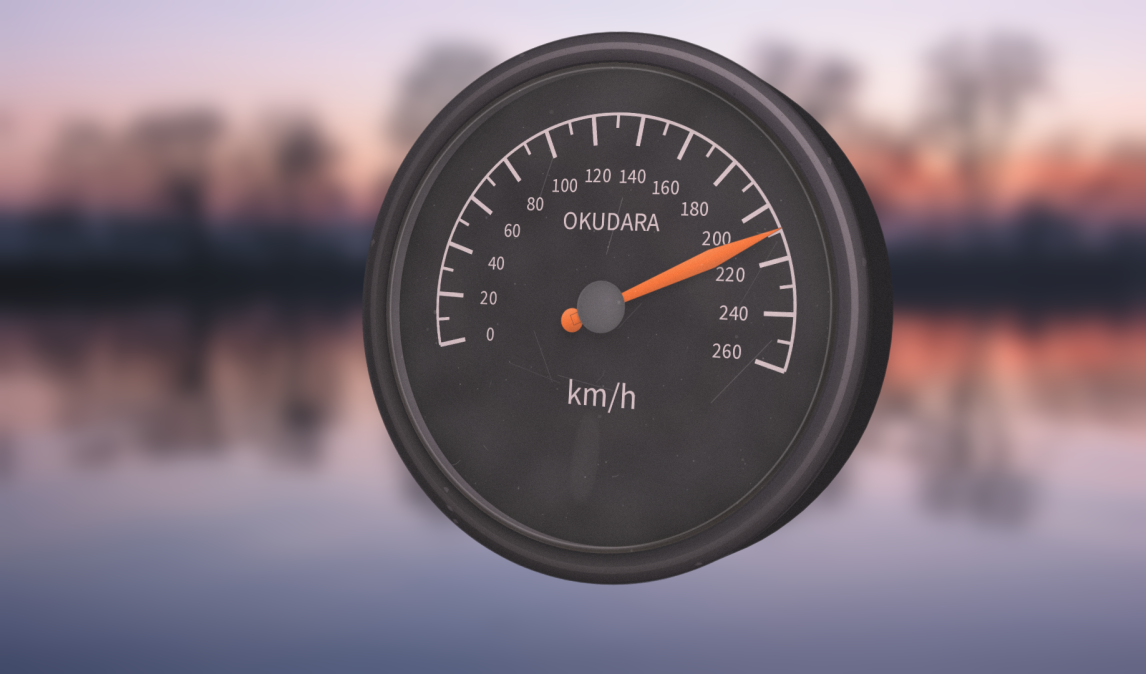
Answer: 210 km/h
